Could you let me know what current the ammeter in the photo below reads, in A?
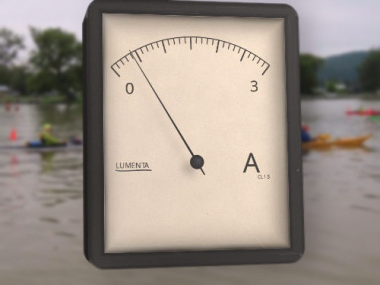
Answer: 0.4 A
